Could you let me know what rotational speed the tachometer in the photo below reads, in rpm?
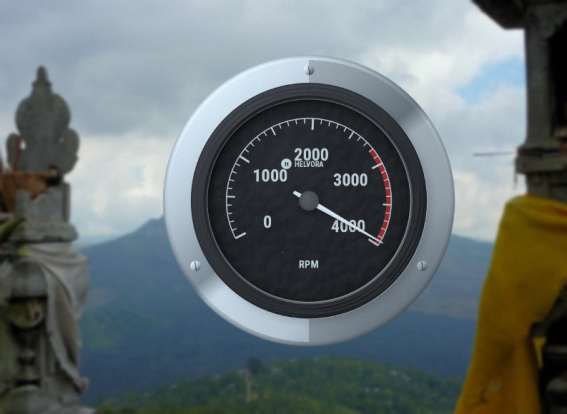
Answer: 3950 rpm
